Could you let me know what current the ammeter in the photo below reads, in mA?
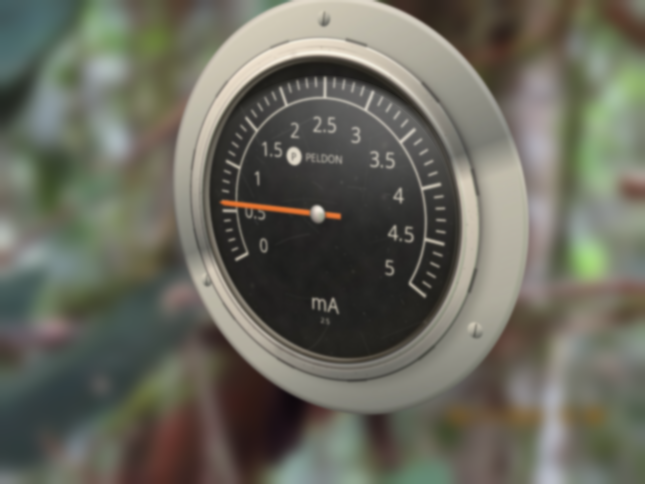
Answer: 0.6 mA
